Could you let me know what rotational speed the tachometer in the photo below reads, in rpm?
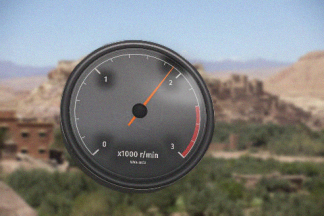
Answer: 1900 rpm
